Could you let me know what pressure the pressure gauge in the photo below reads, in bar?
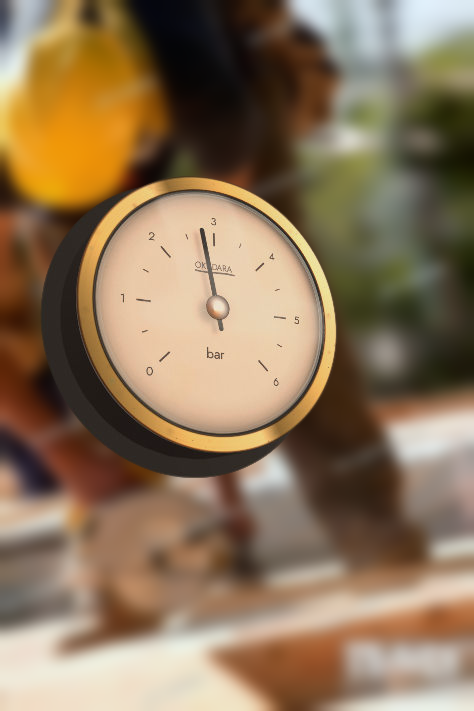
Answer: 2.75 bar
